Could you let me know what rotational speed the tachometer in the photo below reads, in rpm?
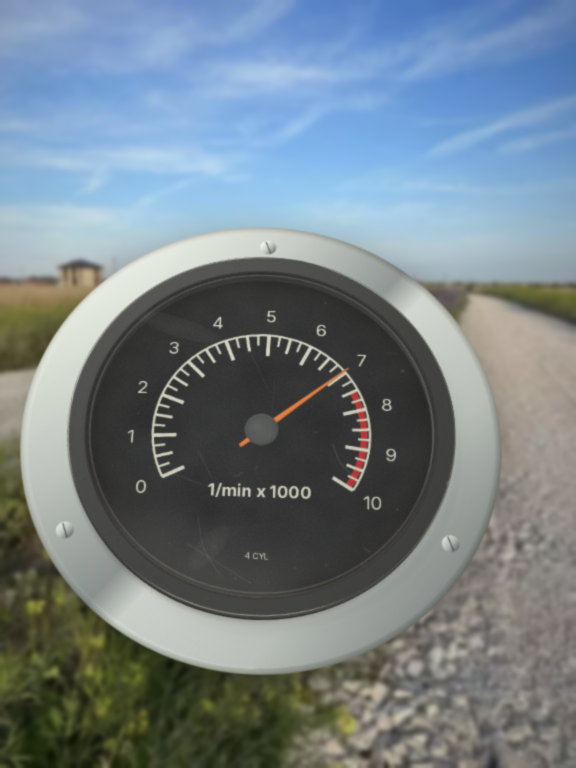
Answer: 7000 rpm
